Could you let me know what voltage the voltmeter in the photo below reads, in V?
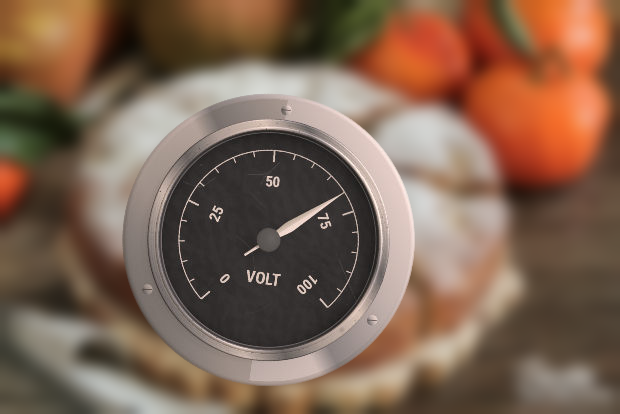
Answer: 70 V
